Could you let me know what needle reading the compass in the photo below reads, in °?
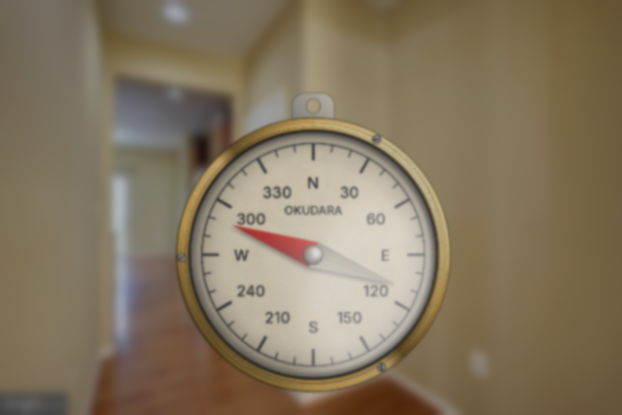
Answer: 290 °
